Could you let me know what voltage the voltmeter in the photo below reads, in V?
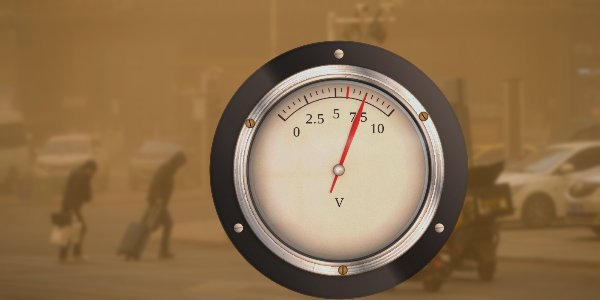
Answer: 7.5 V
